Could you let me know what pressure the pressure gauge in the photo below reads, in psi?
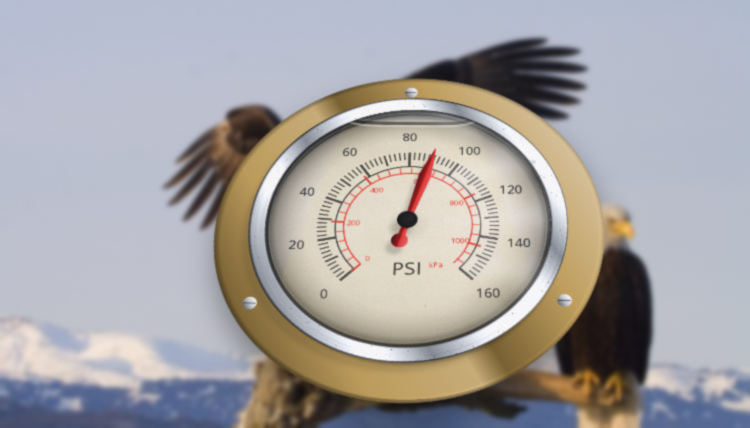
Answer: 90 psi
